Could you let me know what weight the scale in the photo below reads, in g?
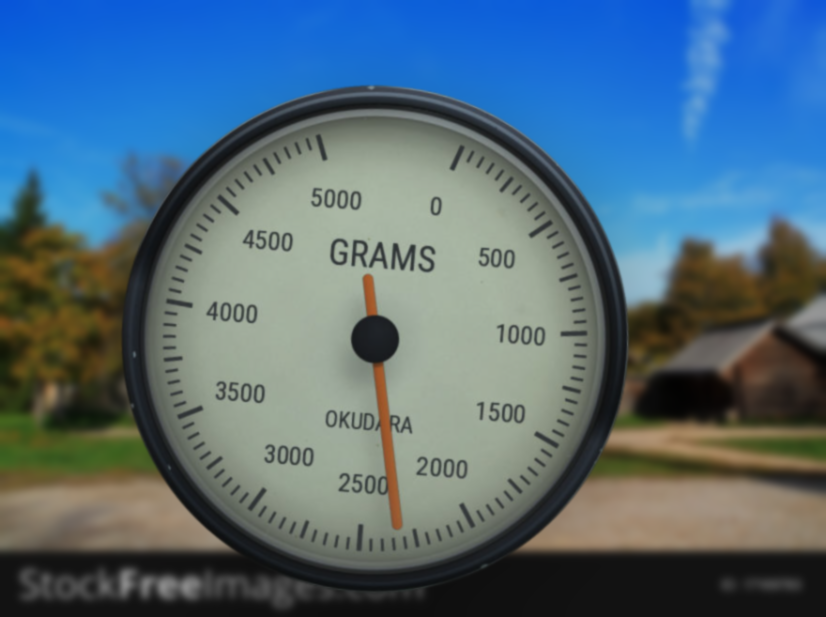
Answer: 2325 g
